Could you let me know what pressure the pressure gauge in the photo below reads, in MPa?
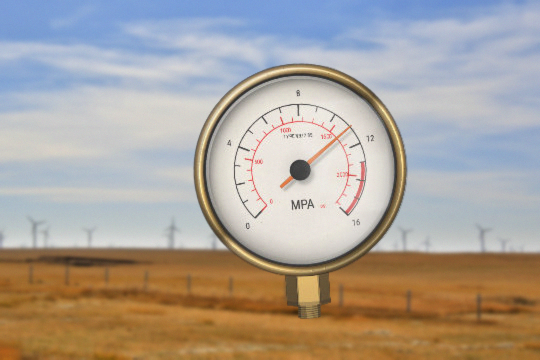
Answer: 11 MPa
